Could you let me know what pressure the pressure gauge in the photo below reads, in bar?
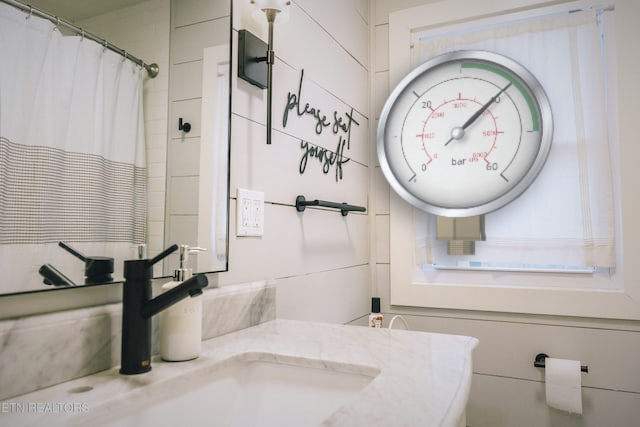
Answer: 40 bar
